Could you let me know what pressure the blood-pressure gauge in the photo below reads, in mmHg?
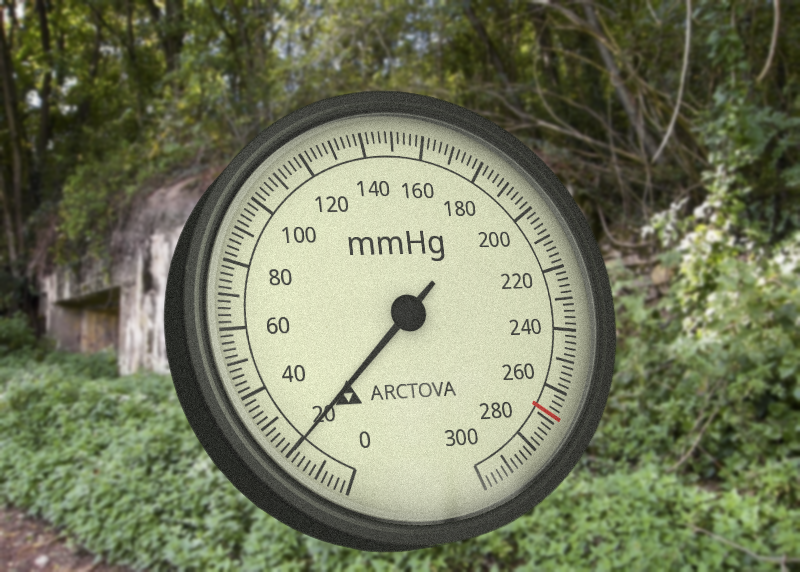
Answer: 20 mmHg
